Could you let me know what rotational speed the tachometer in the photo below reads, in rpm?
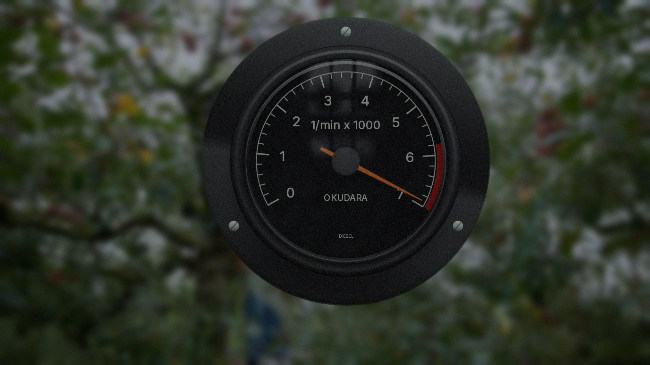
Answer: 6900 rpm
